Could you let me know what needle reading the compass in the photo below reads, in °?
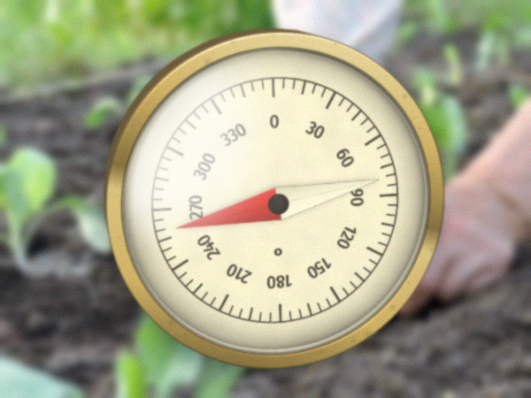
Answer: 260 °
